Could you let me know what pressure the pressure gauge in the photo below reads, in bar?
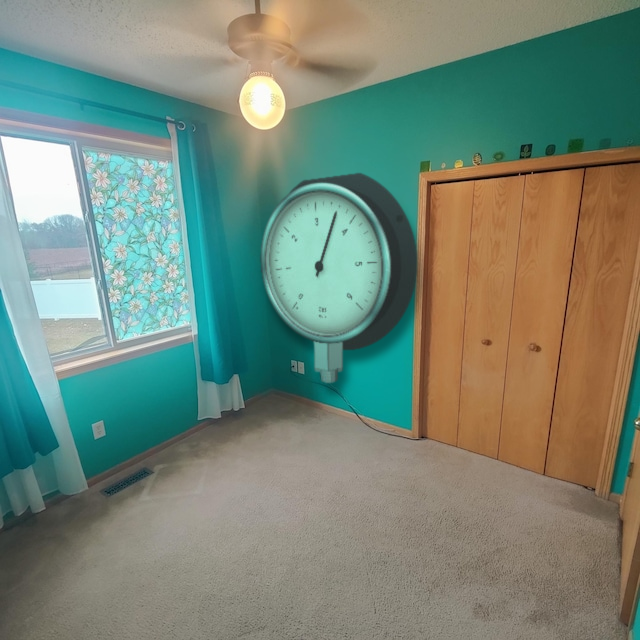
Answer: 3.6 bar
